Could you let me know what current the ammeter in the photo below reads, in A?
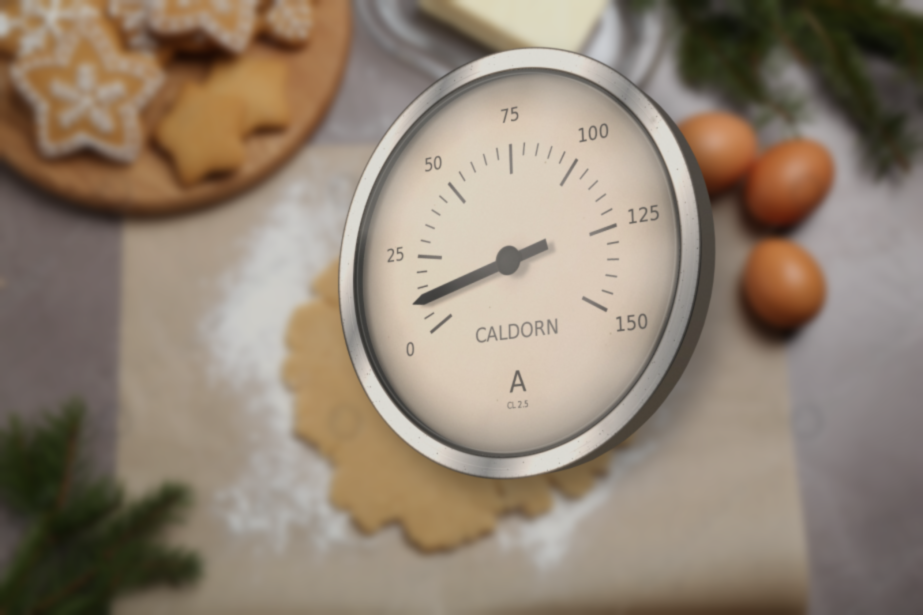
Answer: 10 A
